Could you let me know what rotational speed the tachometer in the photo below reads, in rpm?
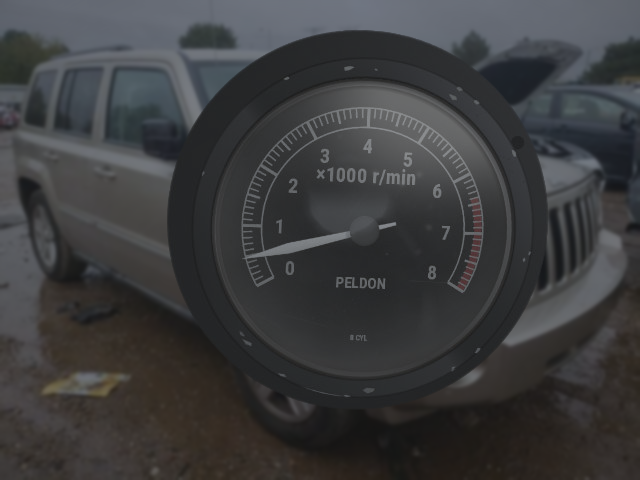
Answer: 500 rpm
